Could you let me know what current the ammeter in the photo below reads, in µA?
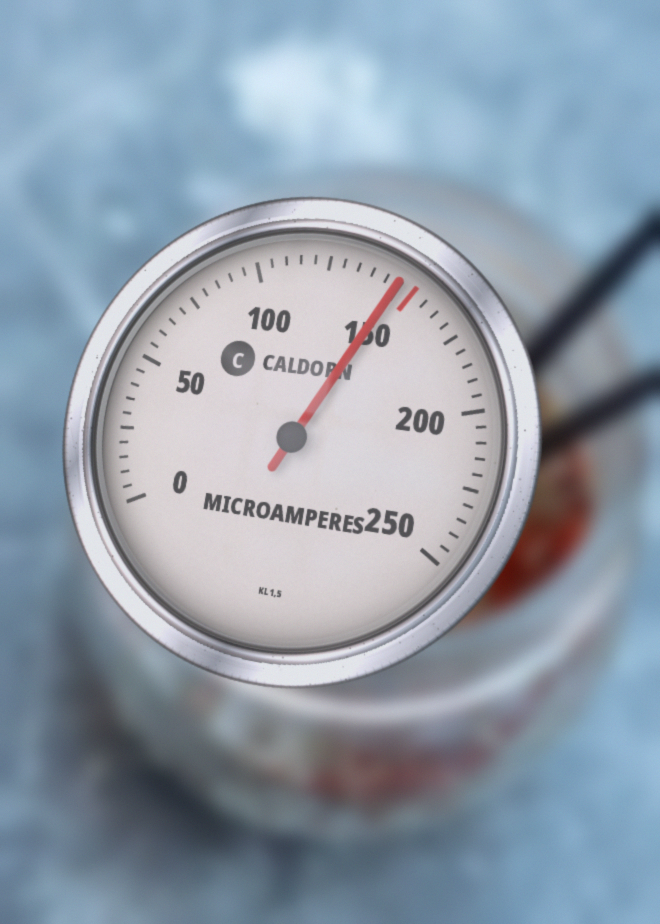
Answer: 150 µA
